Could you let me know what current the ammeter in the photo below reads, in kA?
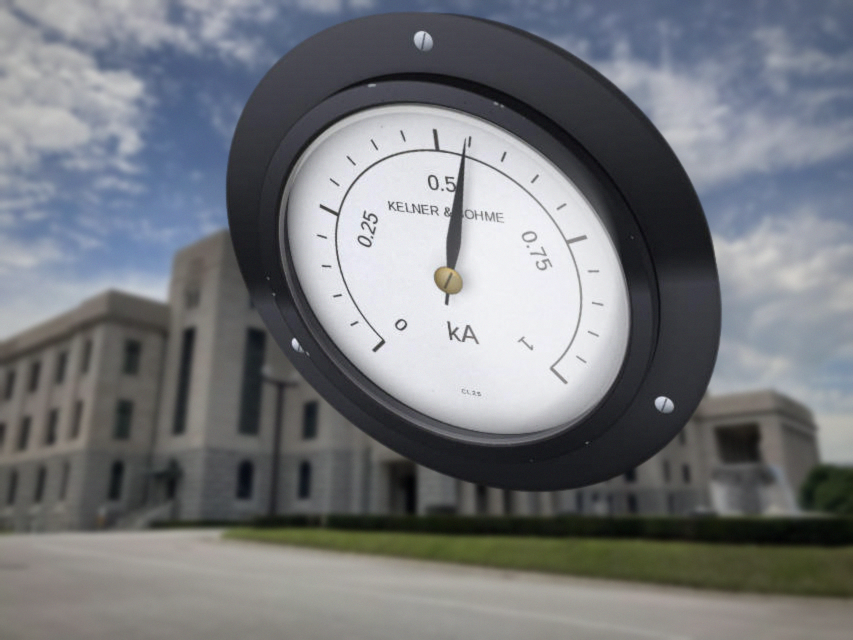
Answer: 0.55 kA
